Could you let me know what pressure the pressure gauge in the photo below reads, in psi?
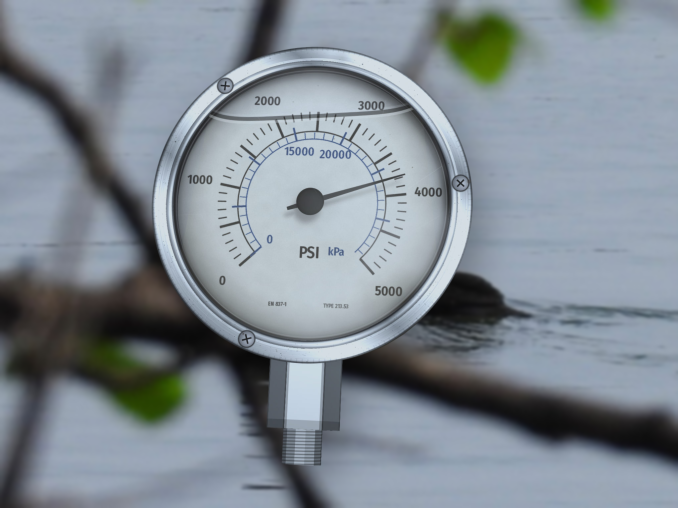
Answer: 3800 psi
